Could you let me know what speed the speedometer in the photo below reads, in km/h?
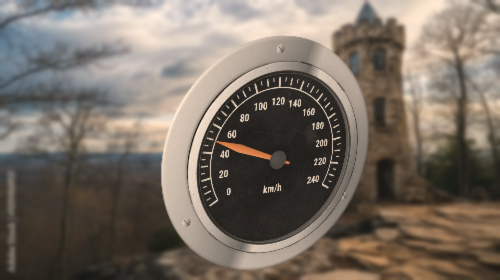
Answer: 50 km/h
